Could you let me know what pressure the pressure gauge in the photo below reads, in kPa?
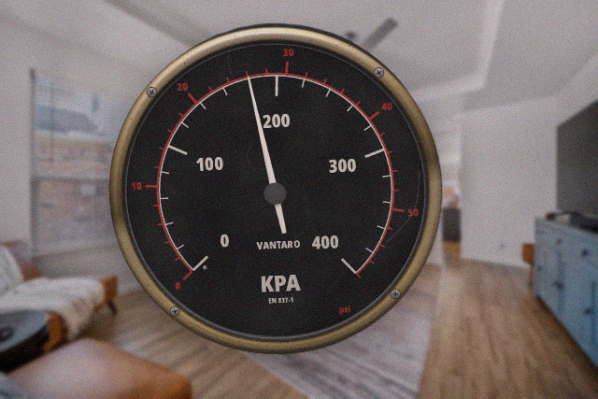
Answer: 180 kPa
